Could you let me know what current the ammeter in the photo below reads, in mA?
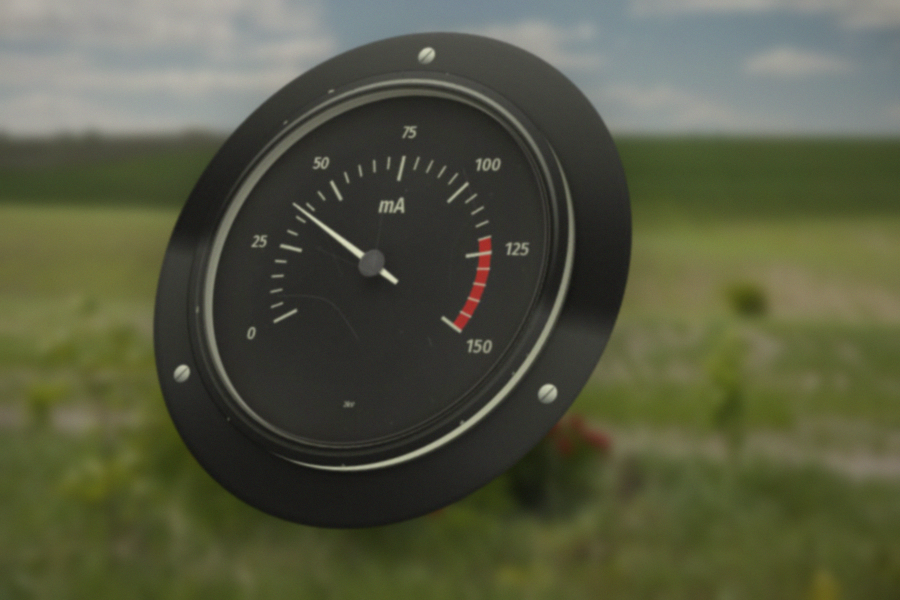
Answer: 37.5 mA
